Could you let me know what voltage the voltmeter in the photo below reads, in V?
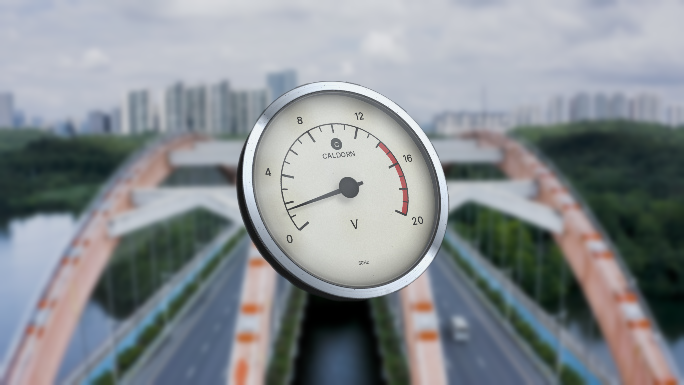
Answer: 1.5 V
